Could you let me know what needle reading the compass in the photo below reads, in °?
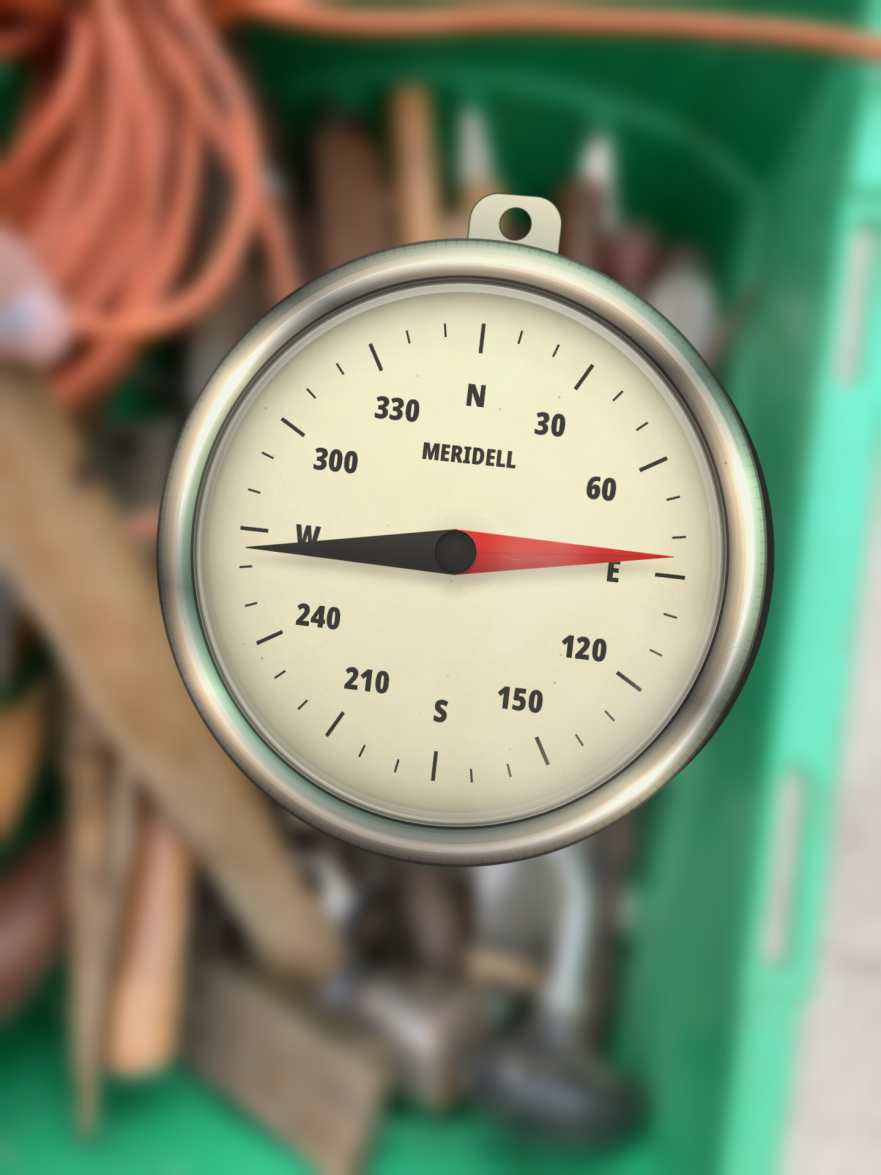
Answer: 85 °
